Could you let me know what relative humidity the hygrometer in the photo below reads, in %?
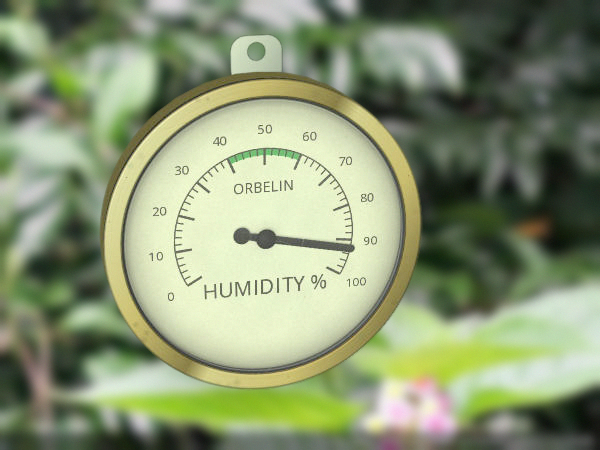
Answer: 92 %
